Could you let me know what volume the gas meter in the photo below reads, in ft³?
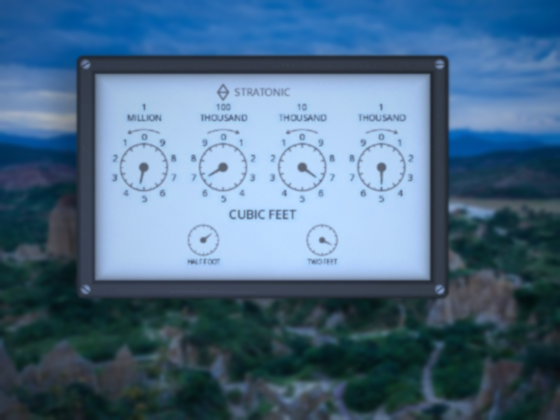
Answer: 466500 ft³
